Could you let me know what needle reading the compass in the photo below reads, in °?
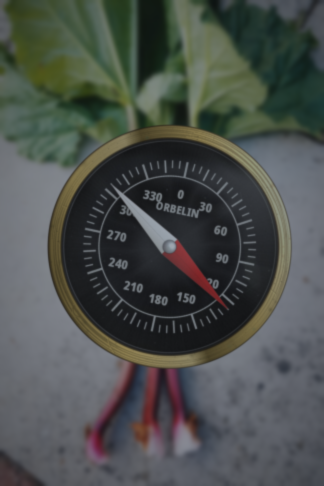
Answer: 125 °
